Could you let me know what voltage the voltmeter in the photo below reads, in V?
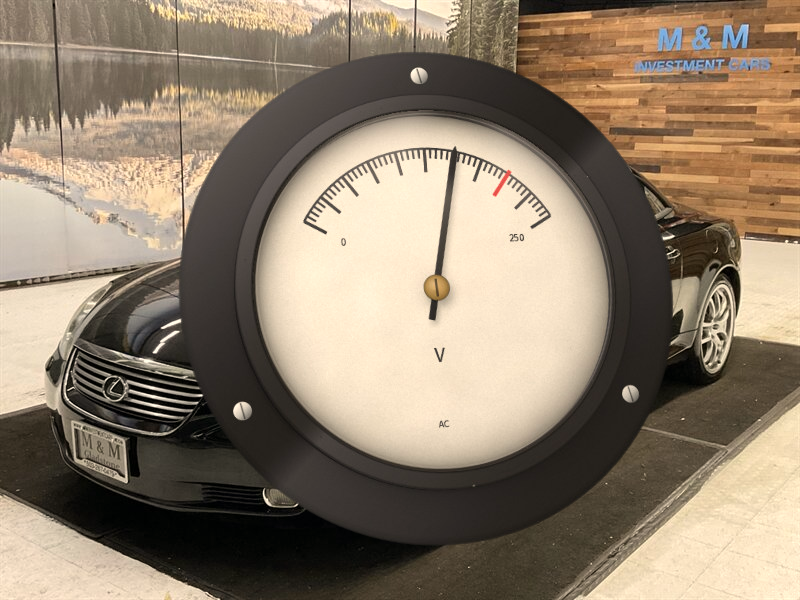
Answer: 150 V
